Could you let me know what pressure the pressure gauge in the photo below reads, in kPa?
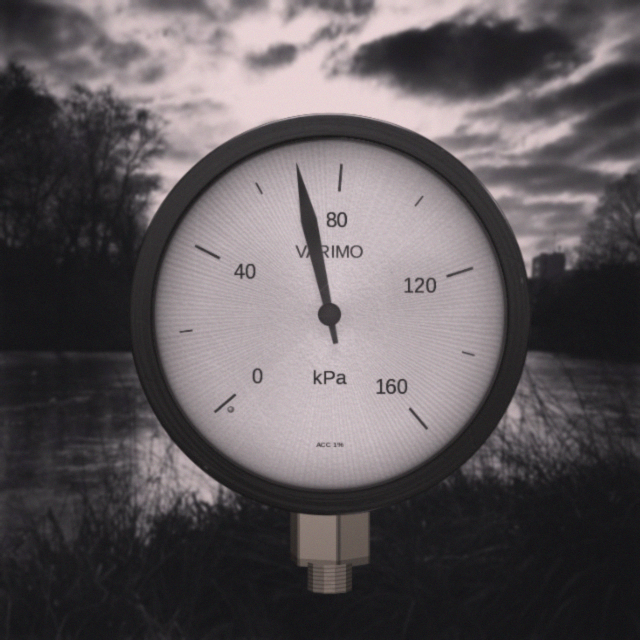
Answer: 70 kPa
